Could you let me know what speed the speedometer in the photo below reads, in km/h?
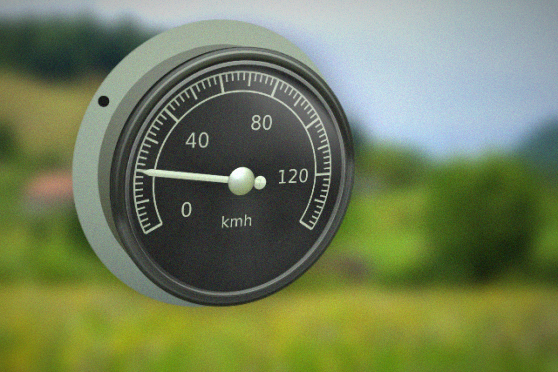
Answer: 20 km/h
